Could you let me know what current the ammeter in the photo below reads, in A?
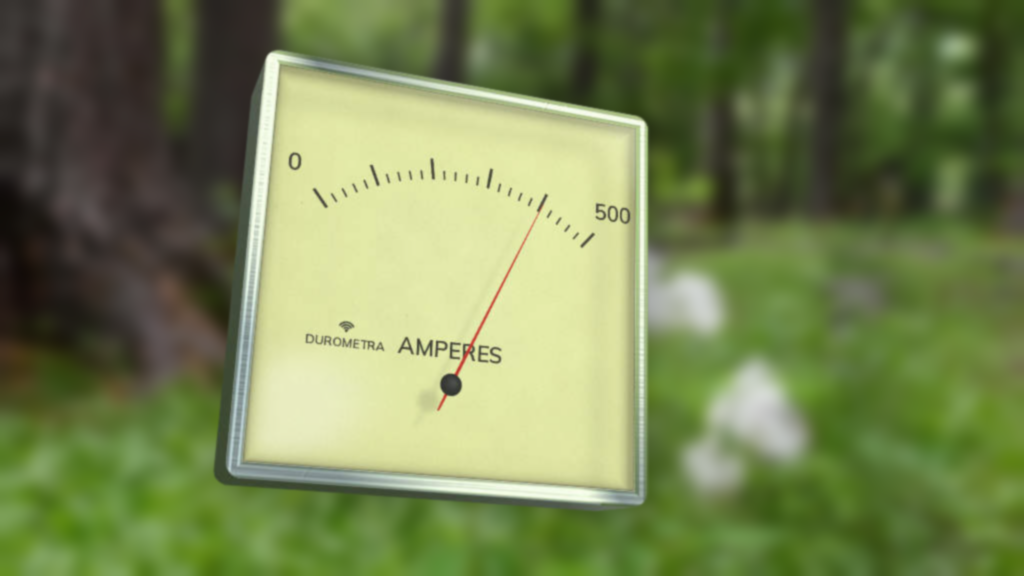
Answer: 400 A
